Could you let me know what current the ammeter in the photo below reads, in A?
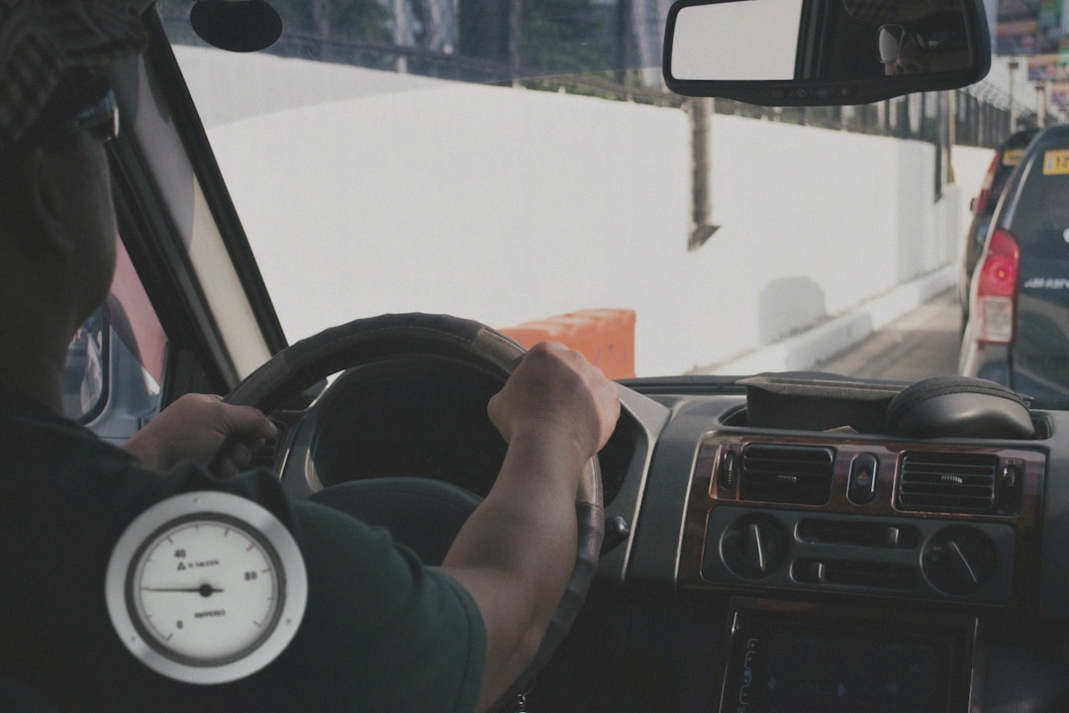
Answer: 20 A
